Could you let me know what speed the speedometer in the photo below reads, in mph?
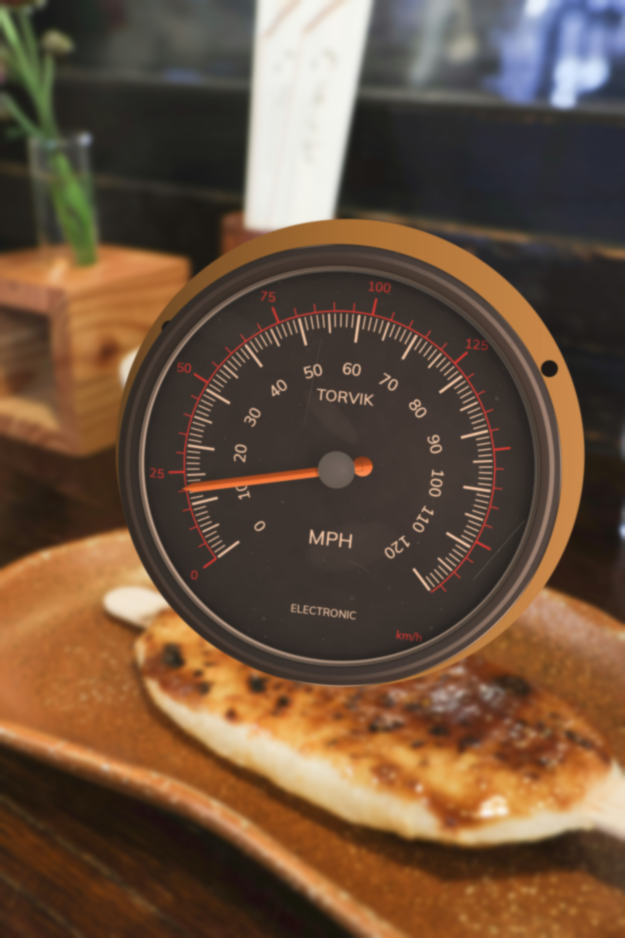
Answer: 13 mph
